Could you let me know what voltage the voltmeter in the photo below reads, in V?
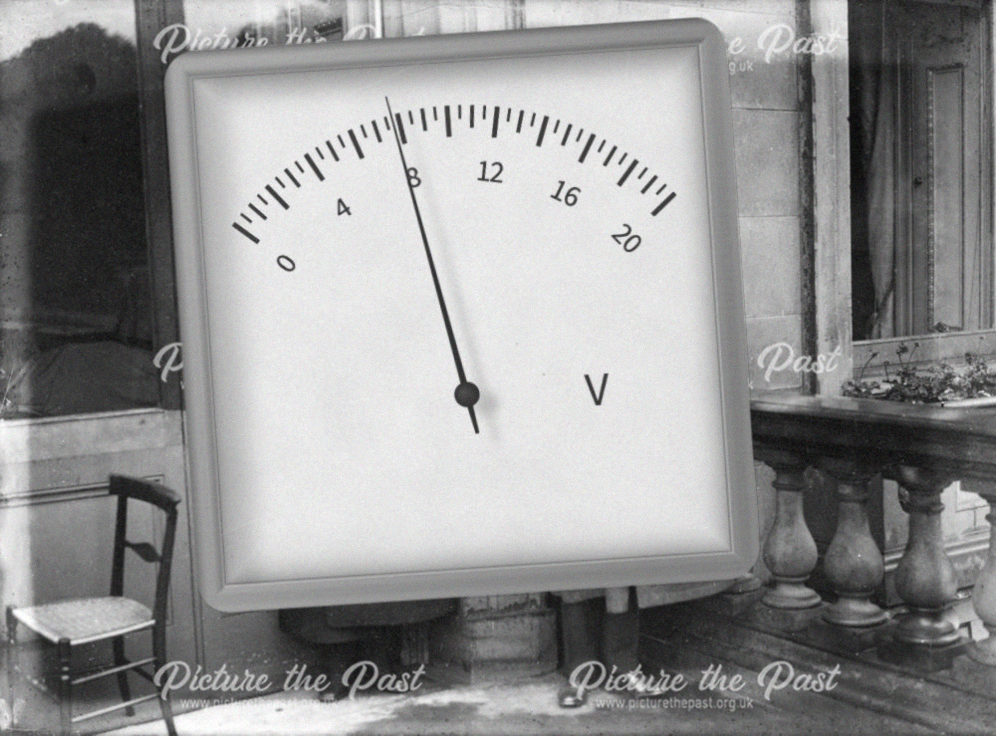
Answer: 7.75 V
